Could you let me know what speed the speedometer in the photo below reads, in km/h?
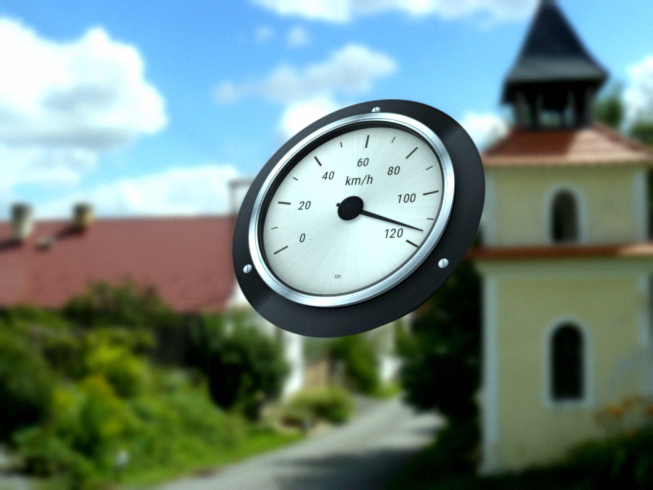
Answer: 115 km/h
